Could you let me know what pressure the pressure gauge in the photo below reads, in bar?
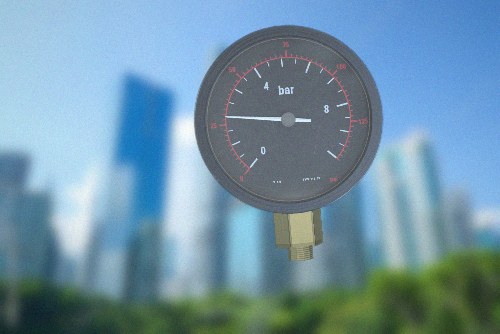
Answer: 2 bar
